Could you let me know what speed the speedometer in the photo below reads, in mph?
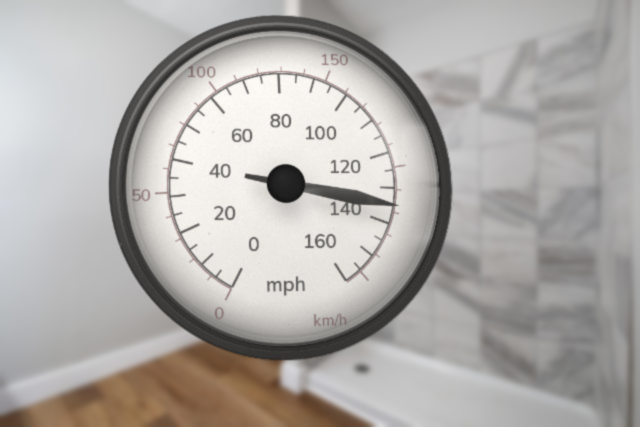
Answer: 135 mph
